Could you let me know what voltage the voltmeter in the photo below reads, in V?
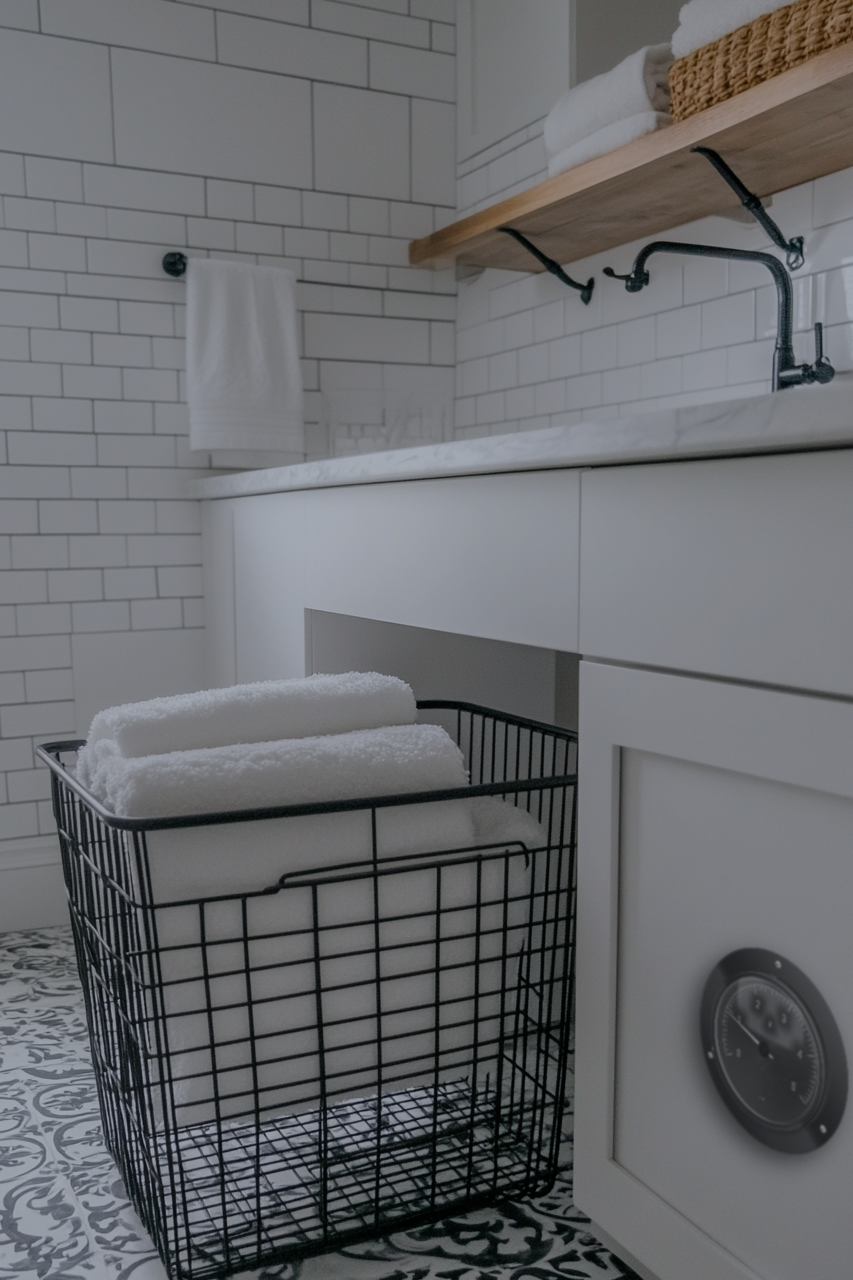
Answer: 1 V
